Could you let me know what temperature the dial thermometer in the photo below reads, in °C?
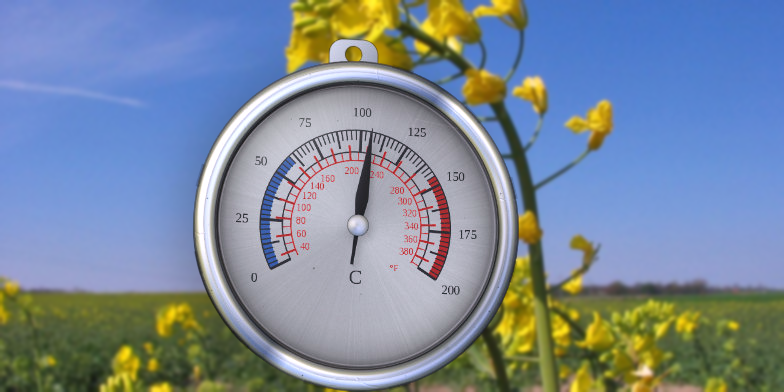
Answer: 105 °C
